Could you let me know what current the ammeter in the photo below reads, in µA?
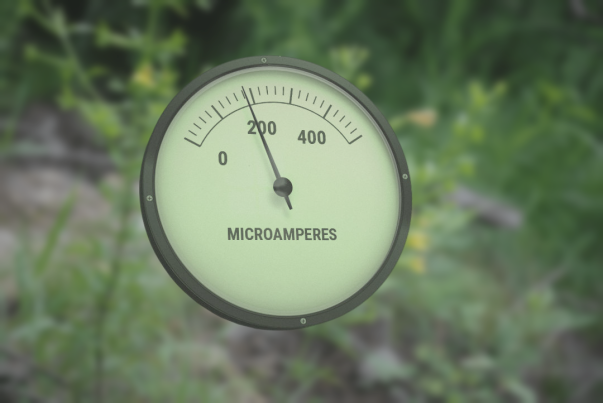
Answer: 180 µA
